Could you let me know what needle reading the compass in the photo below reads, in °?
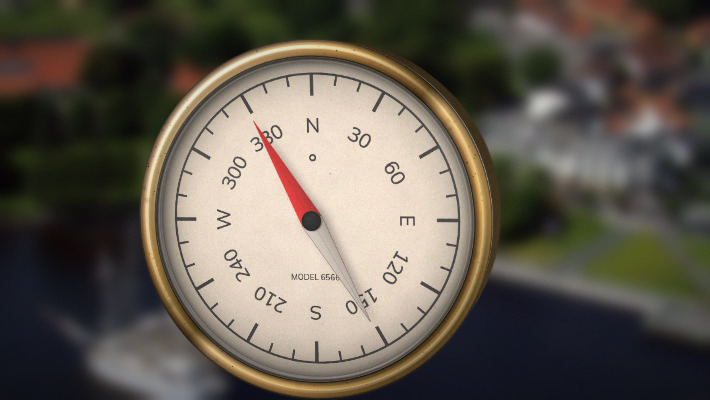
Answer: 330 °
